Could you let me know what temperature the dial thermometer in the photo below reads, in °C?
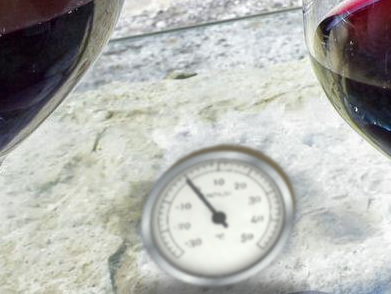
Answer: 0 °C
